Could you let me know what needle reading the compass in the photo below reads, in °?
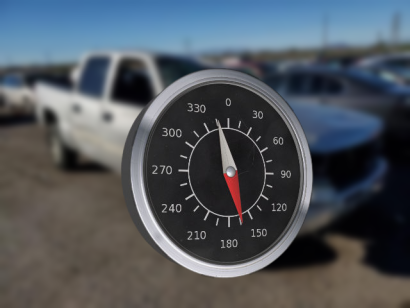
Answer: 165 °
